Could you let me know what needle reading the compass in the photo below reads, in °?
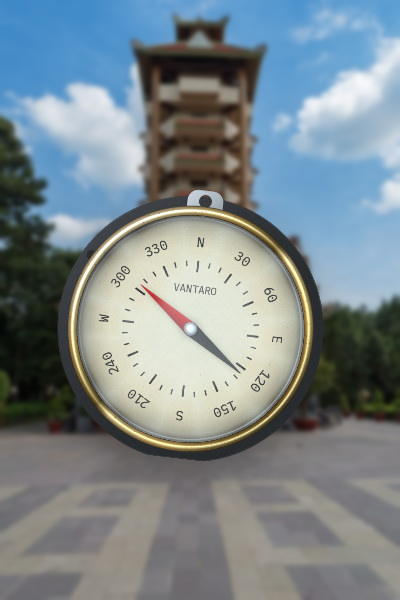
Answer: 305 °
